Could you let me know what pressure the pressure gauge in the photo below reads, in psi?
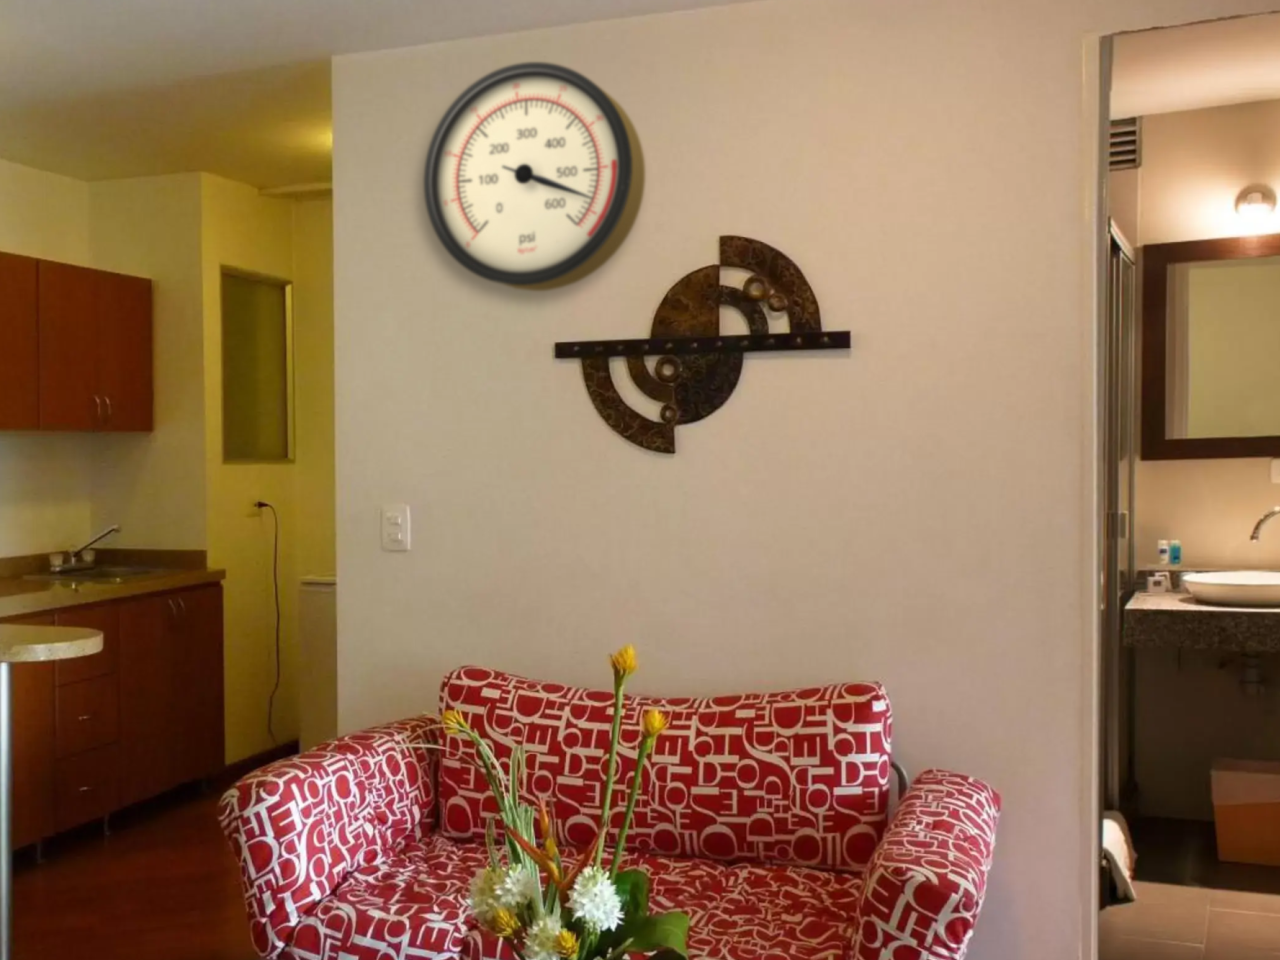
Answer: 550 psi
